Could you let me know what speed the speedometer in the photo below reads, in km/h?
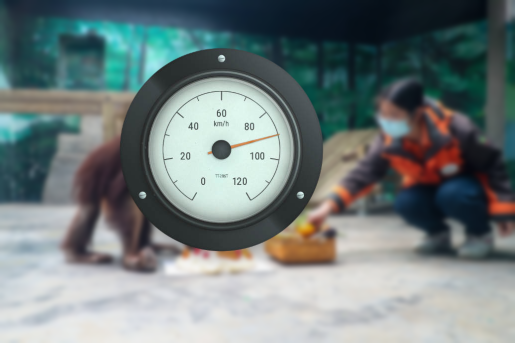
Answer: 90 km/h
